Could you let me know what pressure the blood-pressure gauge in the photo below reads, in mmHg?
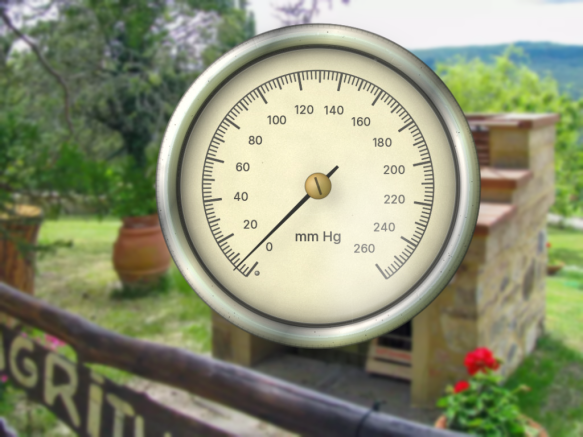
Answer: 6 mmHg
